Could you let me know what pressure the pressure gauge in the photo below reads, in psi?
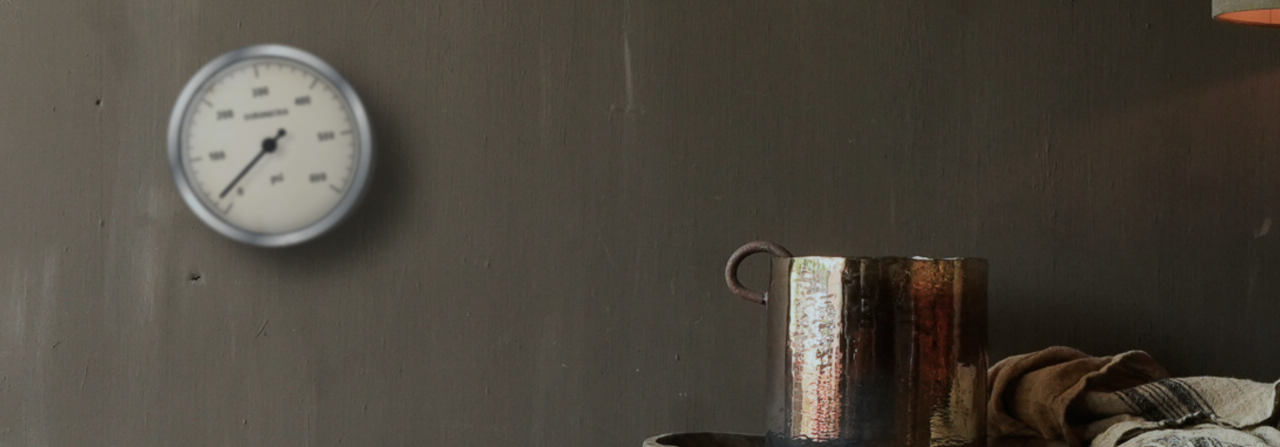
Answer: 20 psi
